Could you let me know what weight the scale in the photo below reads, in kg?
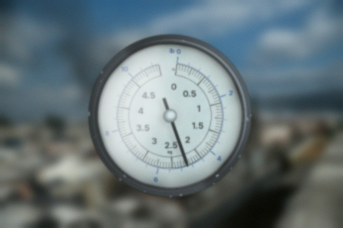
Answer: 2.25 kg
